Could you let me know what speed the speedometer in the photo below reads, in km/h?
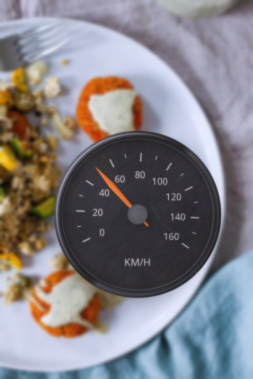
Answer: 50 km/h
